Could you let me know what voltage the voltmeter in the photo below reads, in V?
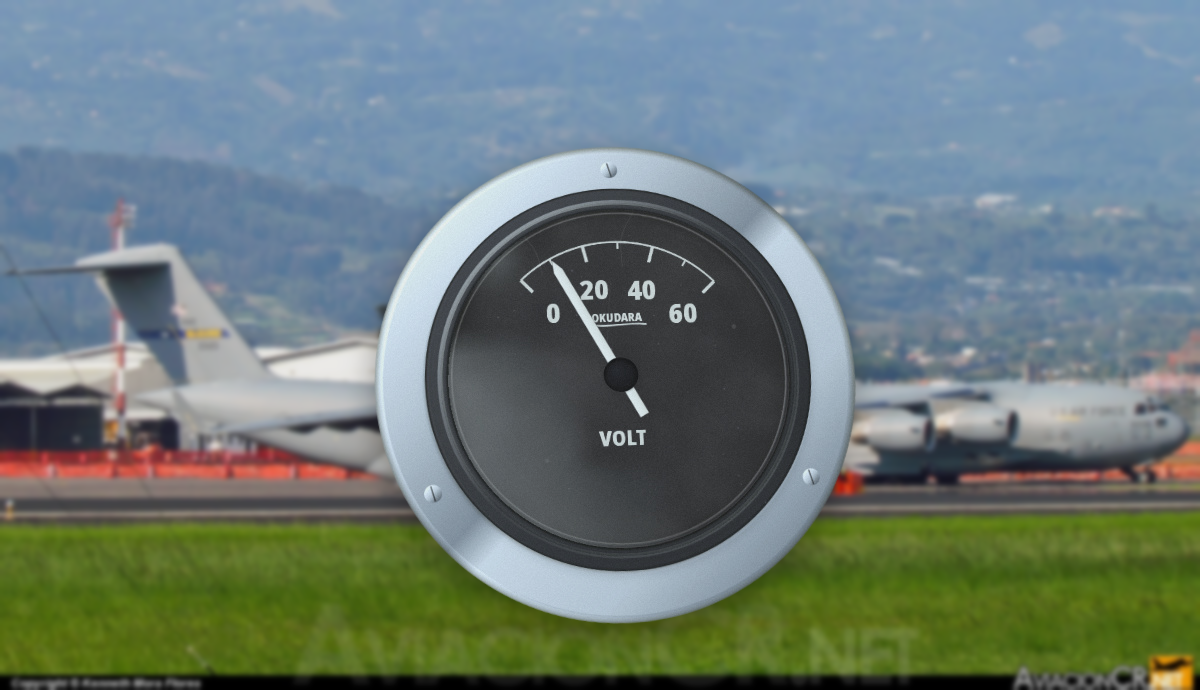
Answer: 10 V
